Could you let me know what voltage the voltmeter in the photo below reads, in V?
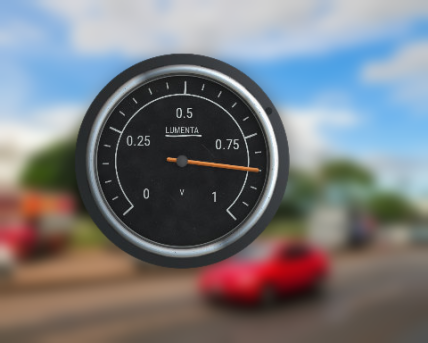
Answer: 0.85 V
